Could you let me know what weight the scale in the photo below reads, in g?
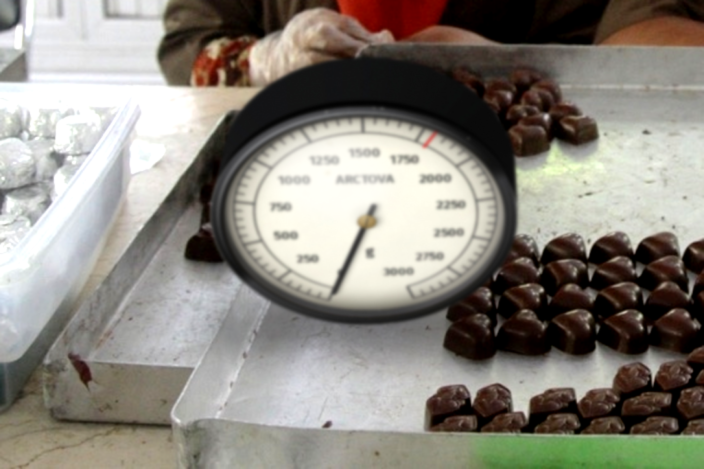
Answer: 0 g
